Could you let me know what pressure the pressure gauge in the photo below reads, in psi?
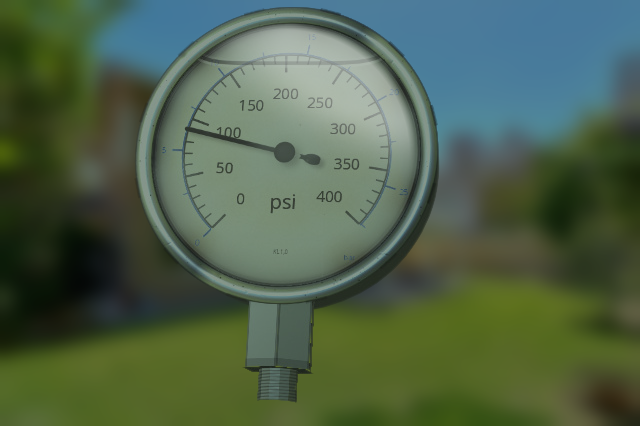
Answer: 90 psi
